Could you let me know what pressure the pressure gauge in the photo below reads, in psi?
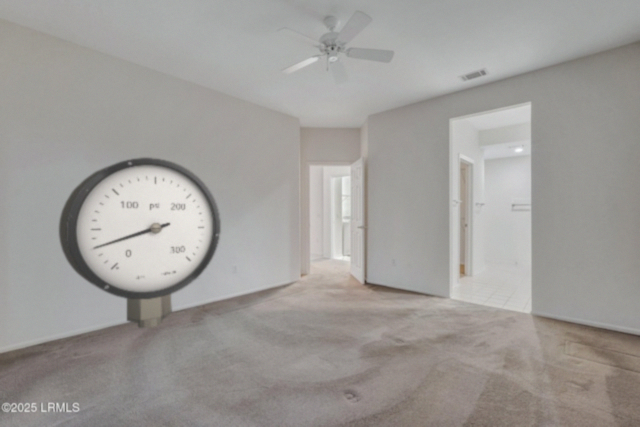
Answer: 30 psi
